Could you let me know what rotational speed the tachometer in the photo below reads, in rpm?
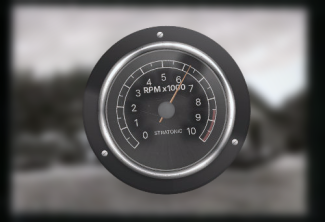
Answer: 6250 rpm
